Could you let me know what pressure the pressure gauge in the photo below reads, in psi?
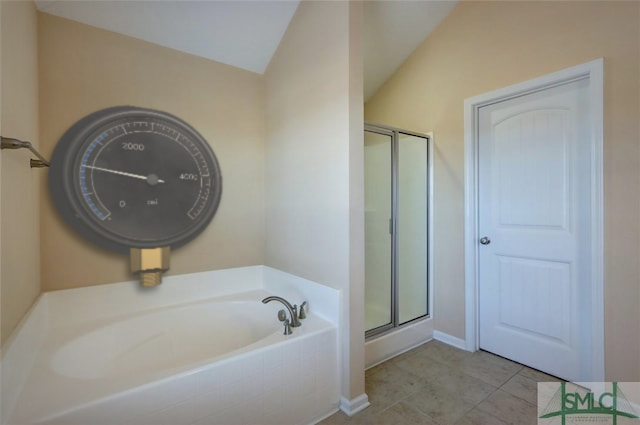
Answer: 1000 psi
